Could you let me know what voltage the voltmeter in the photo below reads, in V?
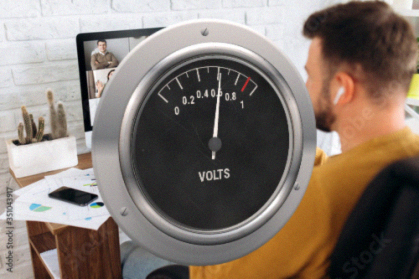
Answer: 0.6 V
